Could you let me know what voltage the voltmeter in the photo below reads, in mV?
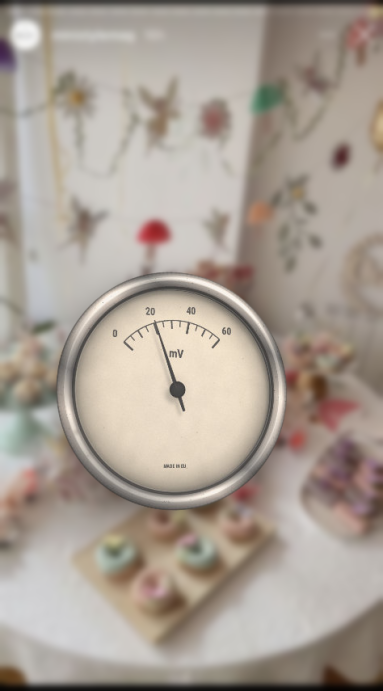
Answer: 20 mV
